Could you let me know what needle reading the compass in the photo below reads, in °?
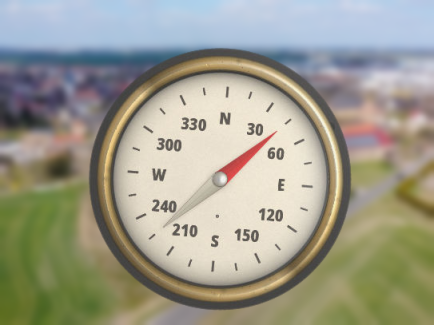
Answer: 45 °
